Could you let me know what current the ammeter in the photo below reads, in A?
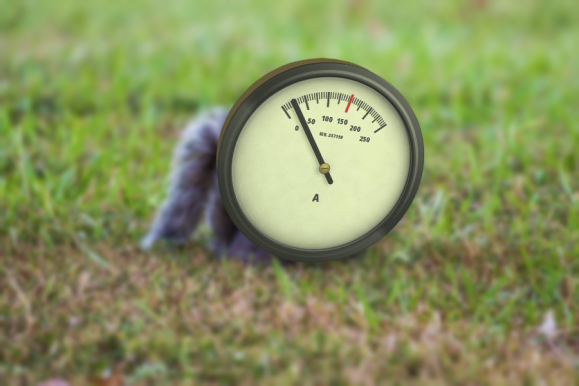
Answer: 25 A
